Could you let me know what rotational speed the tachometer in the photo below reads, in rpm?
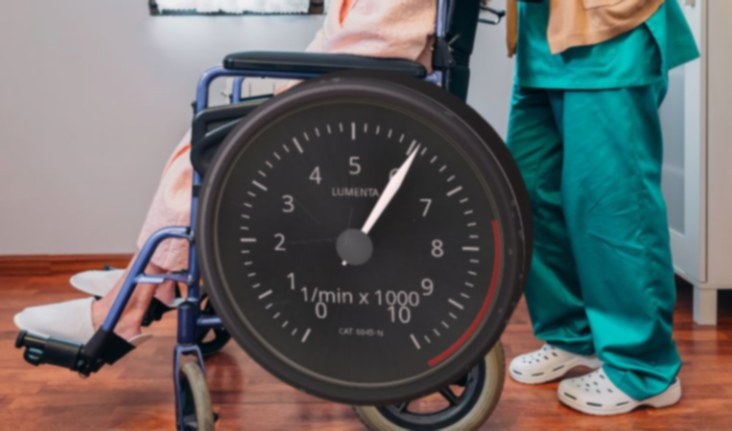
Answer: 6100 rpm
